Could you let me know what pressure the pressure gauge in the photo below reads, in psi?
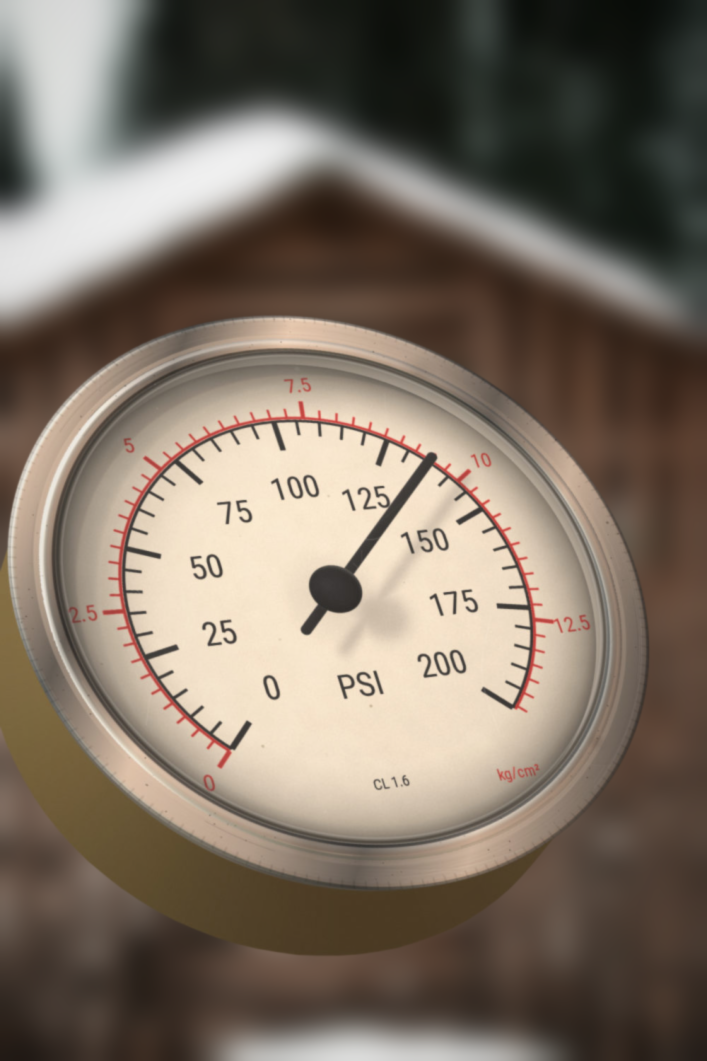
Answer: 135 psi
